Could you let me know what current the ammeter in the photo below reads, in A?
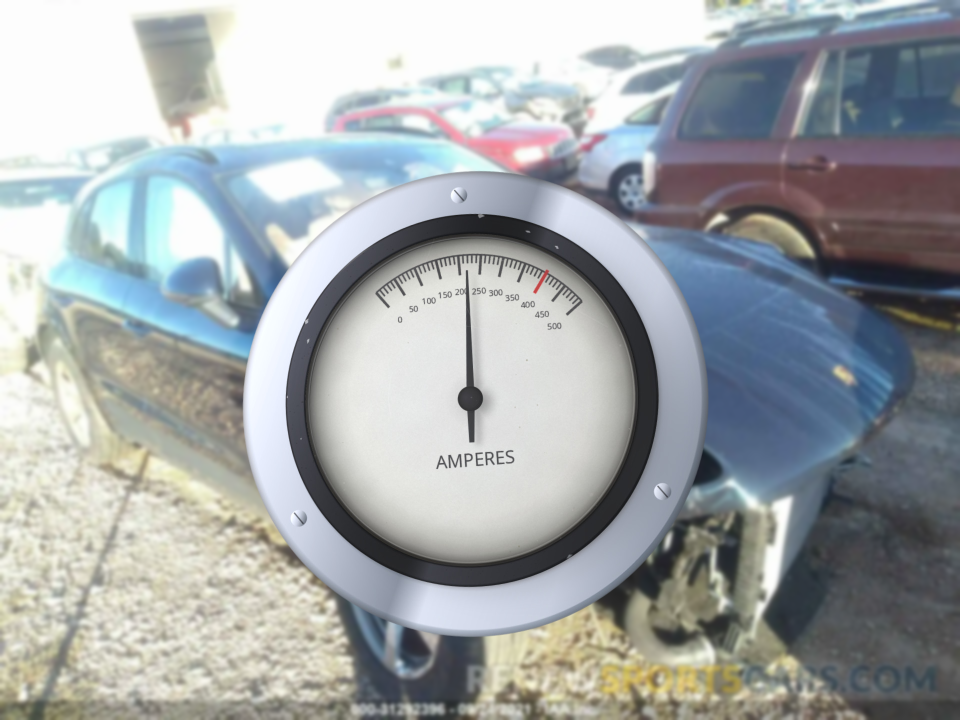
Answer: 220 A
